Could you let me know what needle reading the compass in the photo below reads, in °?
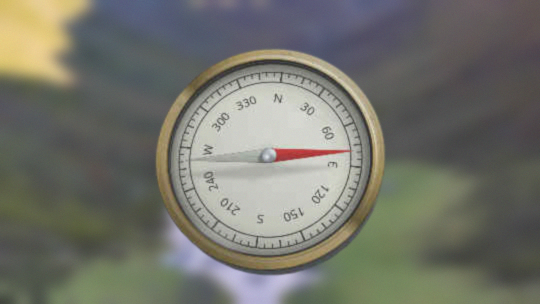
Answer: 80 °
